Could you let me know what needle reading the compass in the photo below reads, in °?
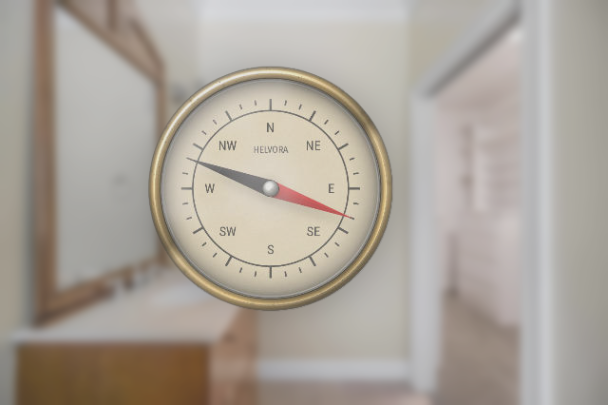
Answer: 110 °
